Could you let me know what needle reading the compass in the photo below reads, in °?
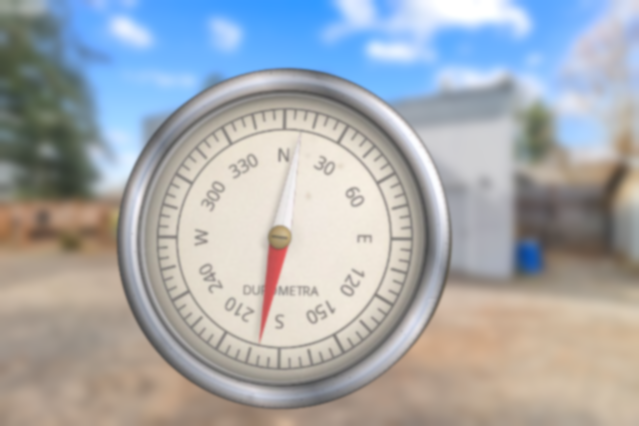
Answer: 190 °
